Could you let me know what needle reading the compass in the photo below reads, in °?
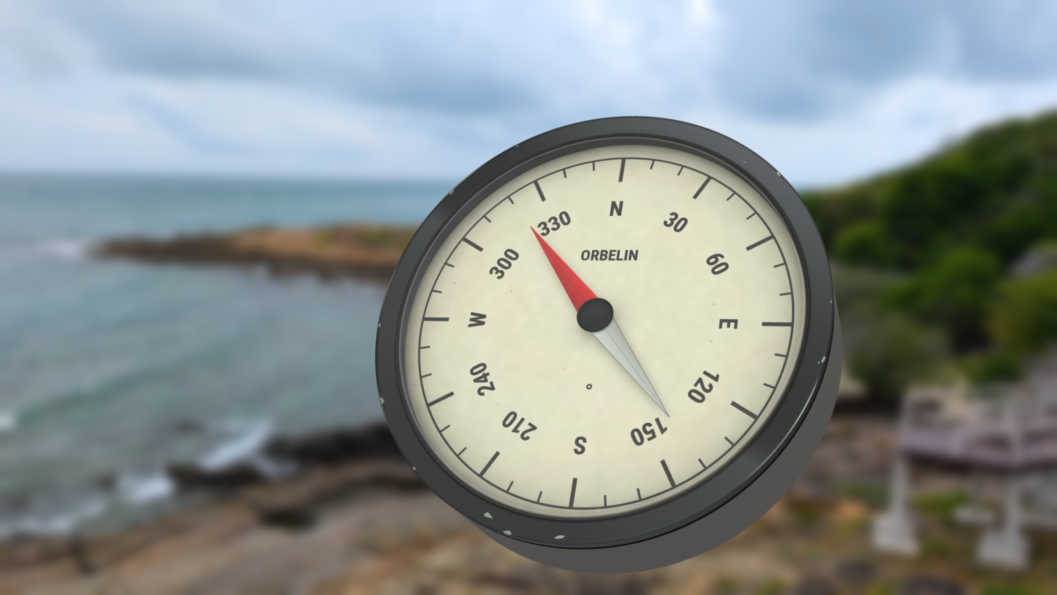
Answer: 320 °
